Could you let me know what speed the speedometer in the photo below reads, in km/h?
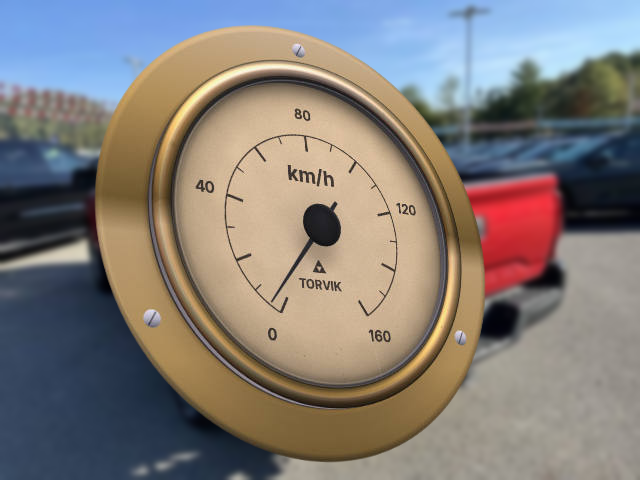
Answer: 5 km/h
